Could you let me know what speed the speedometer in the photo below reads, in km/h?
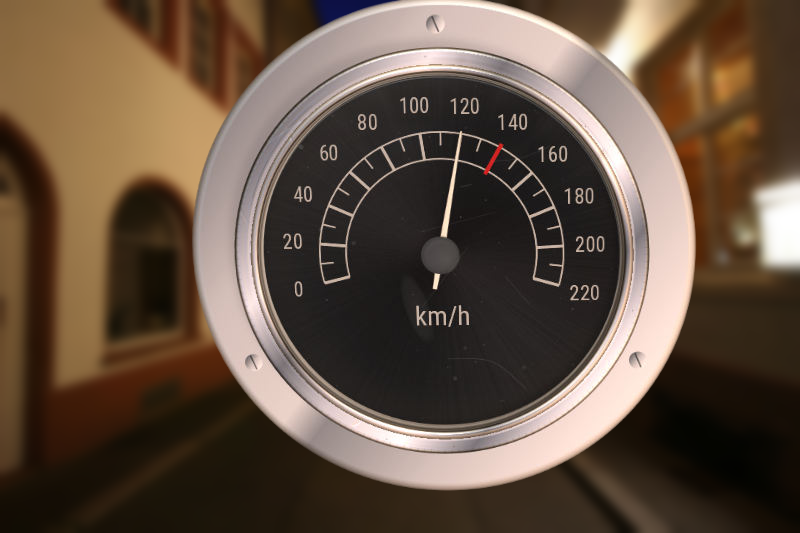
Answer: 120 km/h
